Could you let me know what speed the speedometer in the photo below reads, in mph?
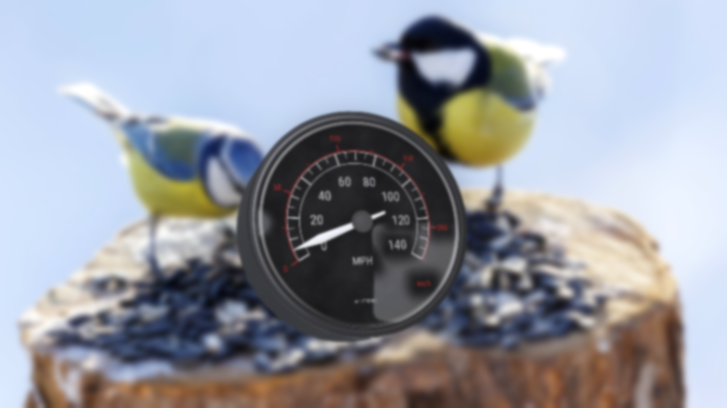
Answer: 5 mph
